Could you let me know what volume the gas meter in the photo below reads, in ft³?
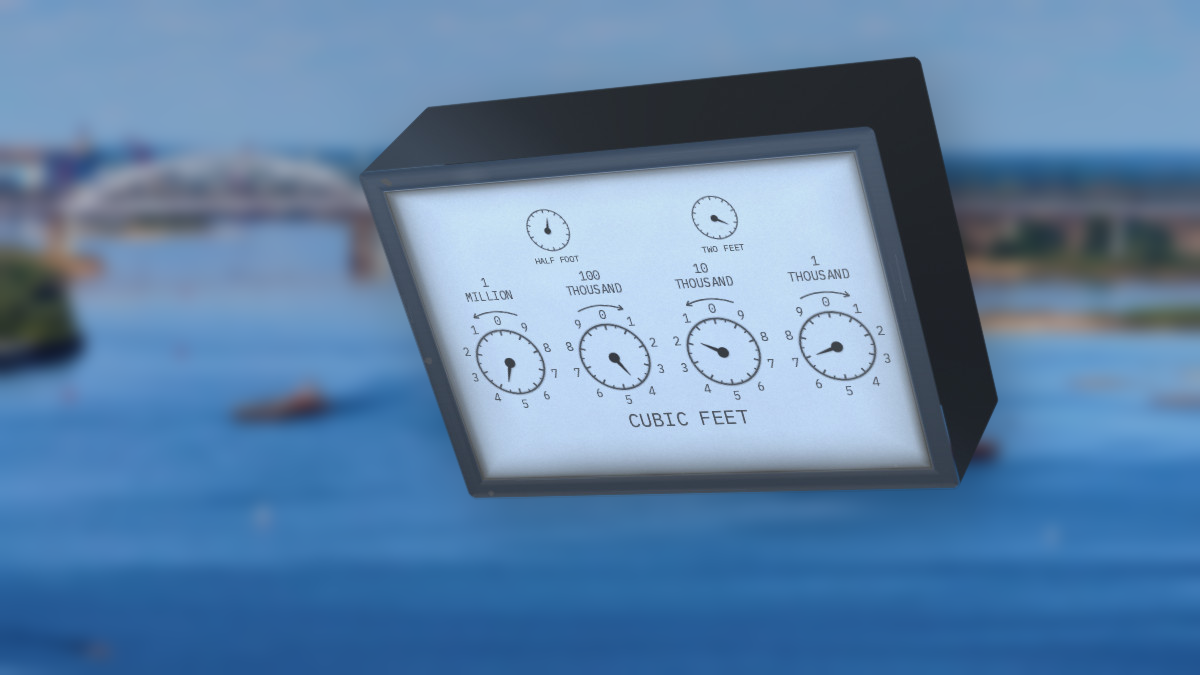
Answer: 441700 ft³
